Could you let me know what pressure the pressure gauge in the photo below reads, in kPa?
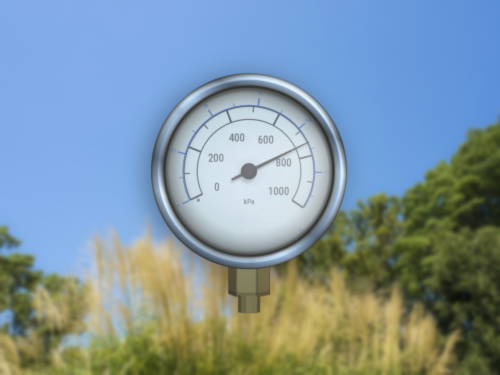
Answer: 750 kPa
